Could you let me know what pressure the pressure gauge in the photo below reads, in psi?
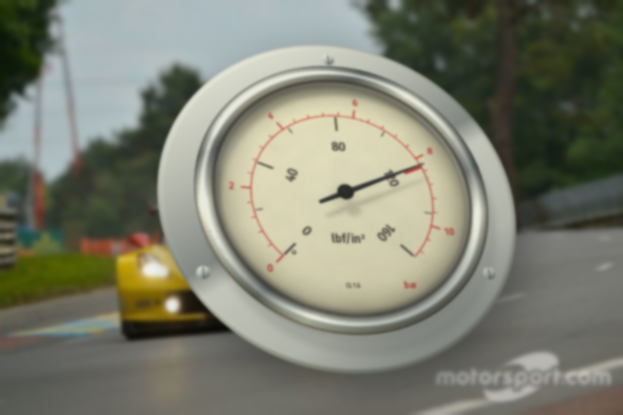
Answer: 120 psi
